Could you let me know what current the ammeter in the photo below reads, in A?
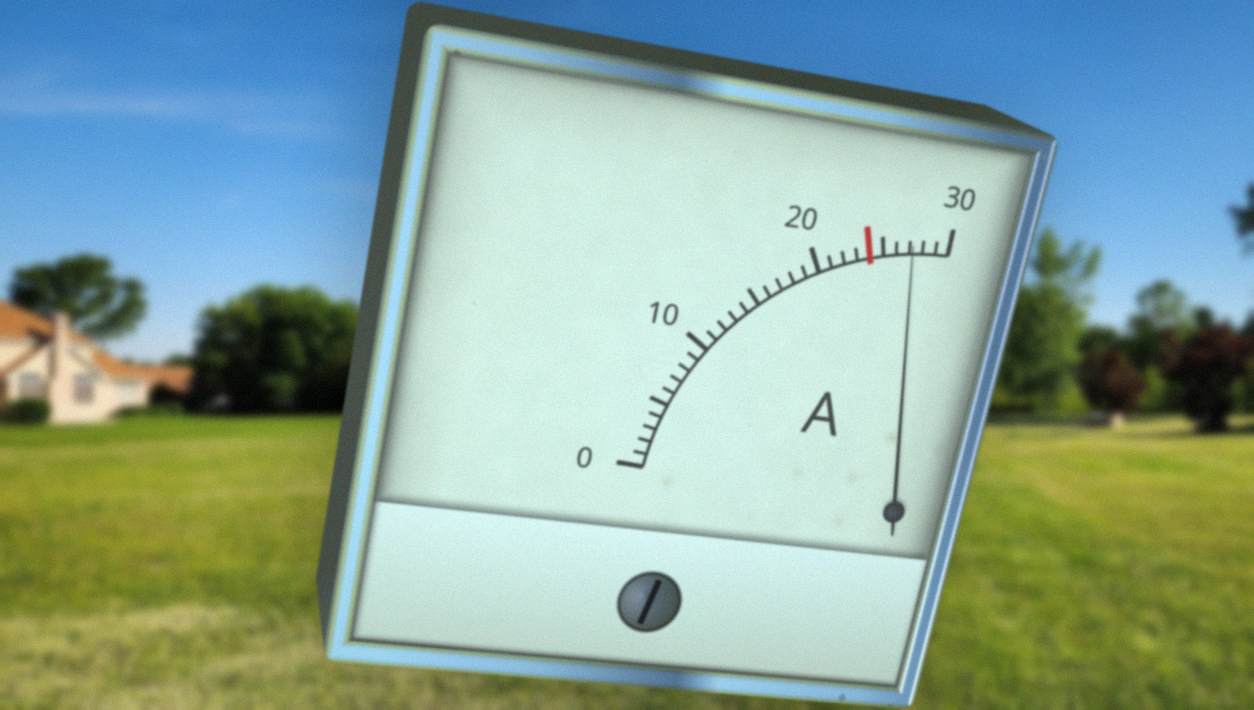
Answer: 27 A
